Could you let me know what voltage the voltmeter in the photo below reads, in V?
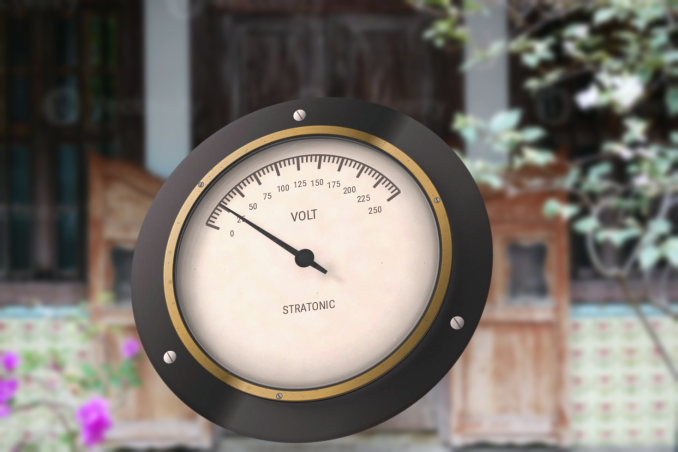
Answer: 25 V
